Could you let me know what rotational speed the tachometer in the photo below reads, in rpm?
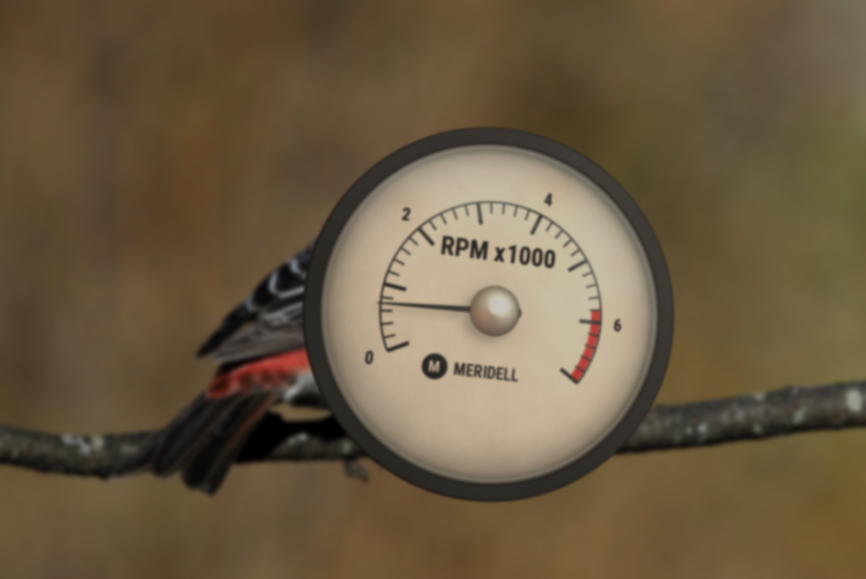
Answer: 700 rpm
